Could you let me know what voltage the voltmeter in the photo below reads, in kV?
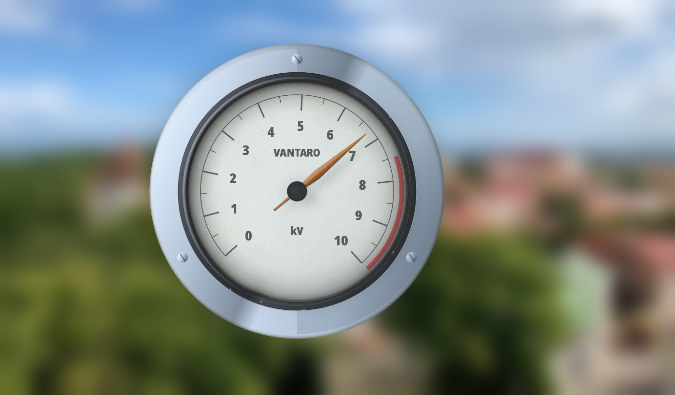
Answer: 6.75 kV
